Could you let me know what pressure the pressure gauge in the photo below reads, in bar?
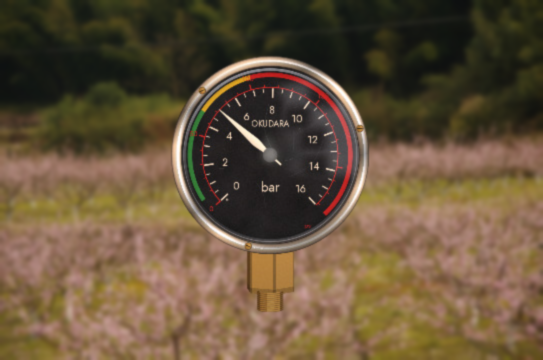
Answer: 5 bar
